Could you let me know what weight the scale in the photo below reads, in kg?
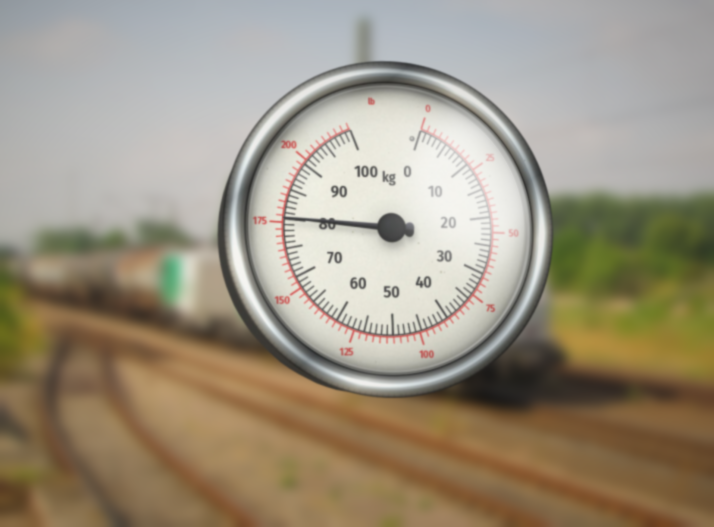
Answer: 80 kg
